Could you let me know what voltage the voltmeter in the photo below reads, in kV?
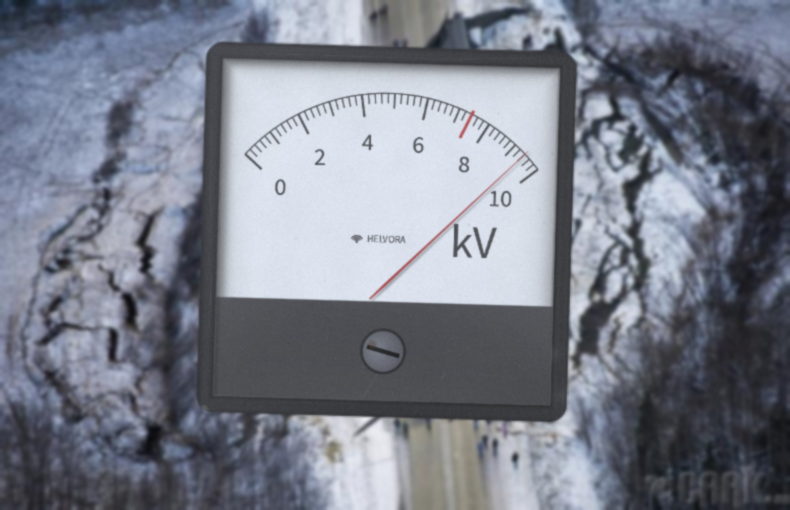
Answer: 9.4 kV
